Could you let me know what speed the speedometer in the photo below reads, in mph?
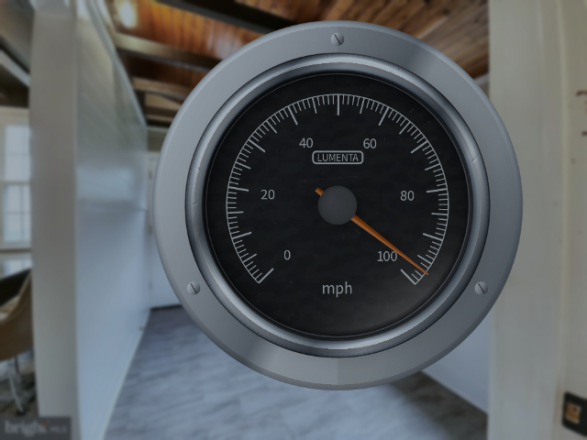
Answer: 97 mph
